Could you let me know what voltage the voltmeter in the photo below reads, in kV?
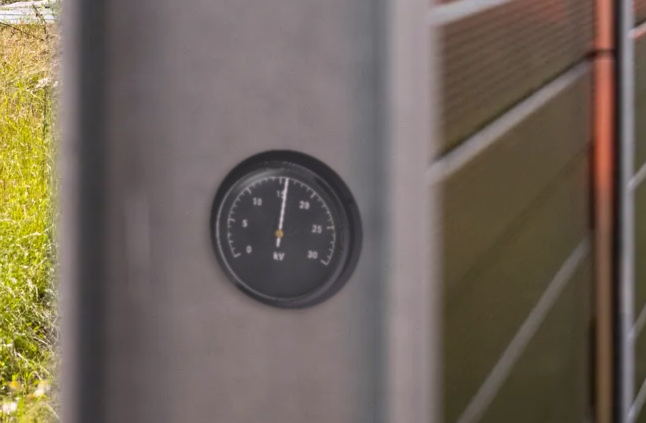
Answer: 16 kV
